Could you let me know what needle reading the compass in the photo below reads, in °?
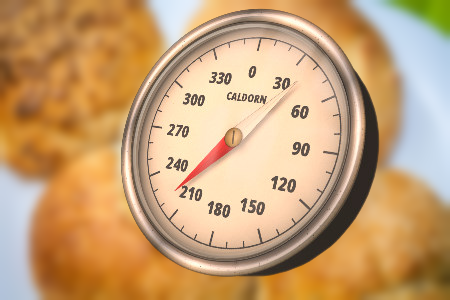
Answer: 220 °
